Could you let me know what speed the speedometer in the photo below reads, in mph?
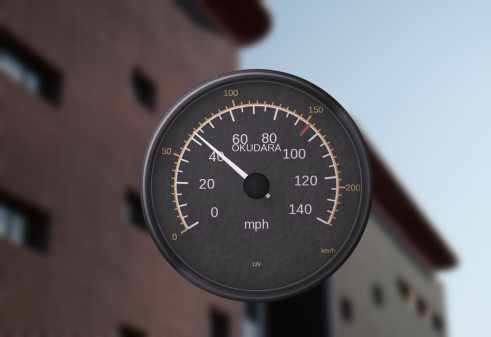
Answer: 42.5 mph
